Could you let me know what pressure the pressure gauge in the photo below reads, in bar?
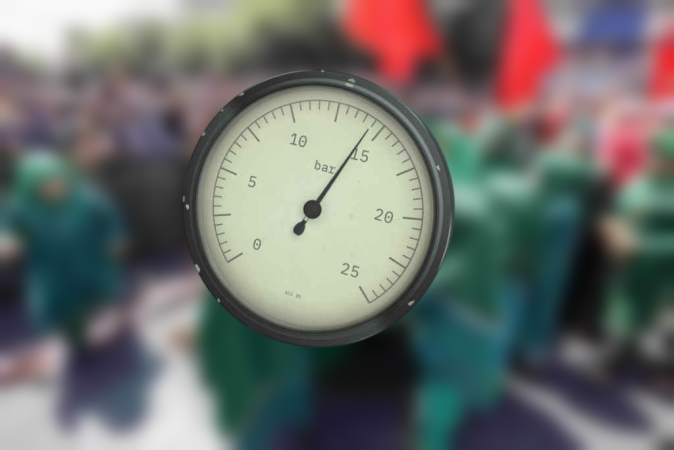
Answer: 14.5 bar
